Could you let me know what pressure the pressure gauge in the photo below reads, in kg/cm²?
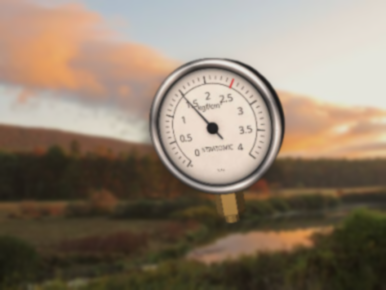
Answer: 1.5 kg/cm²
